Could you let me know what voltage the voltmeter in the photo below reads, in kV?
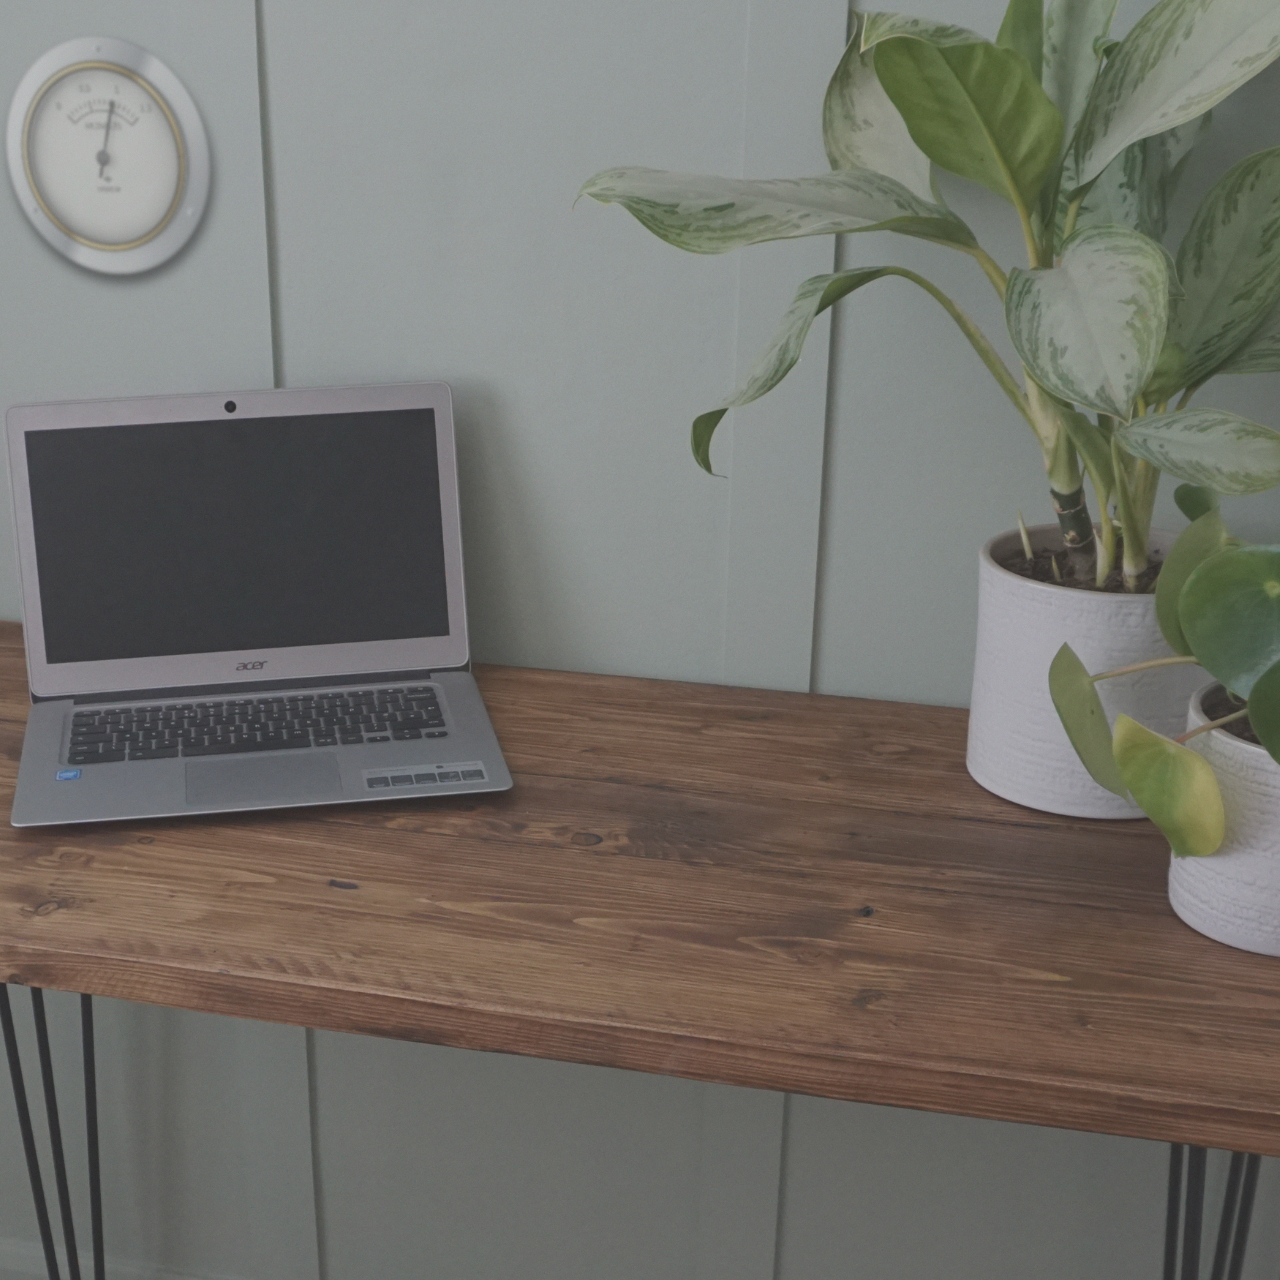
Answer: 1 kV
